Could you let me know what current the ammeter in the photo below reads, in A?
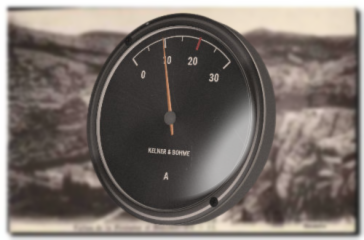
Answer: 10 A
